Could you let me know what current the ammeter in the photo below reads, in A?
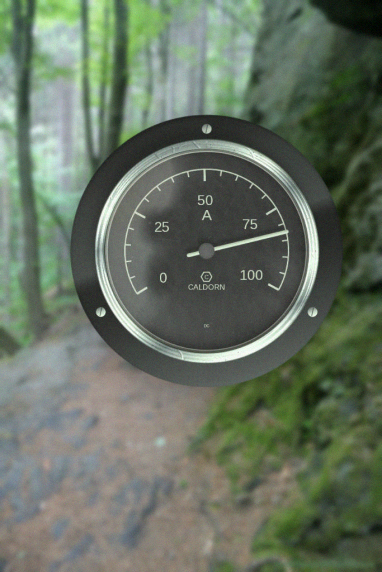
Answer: 82.5 A
